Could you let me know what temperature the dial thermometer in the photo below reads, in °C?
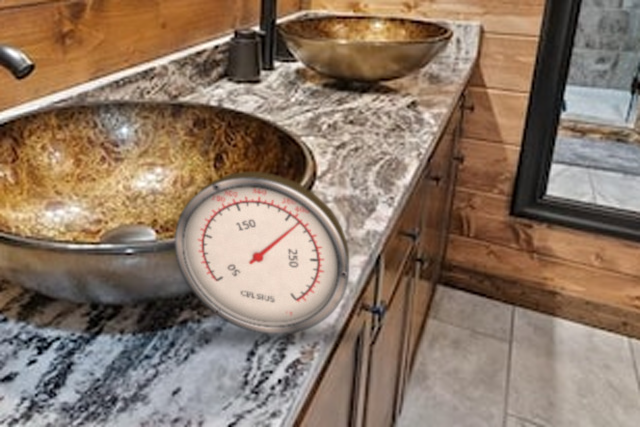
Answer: 210 °C
